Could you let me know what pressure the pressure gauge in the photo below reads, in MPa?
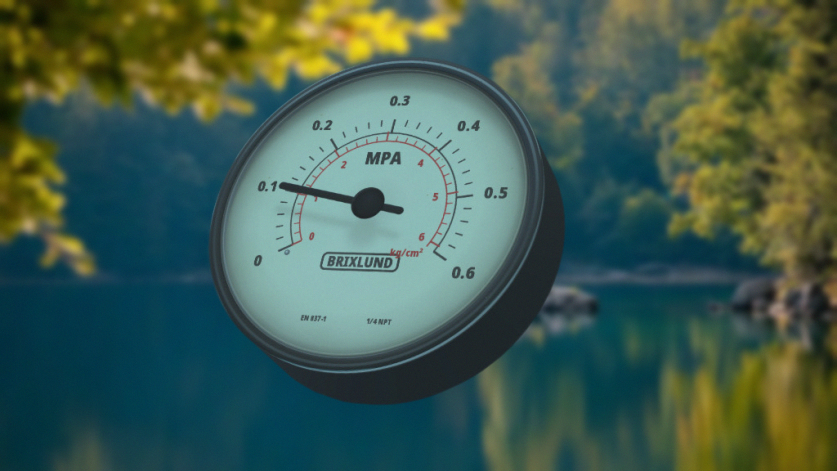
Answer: 0.1 MPa
